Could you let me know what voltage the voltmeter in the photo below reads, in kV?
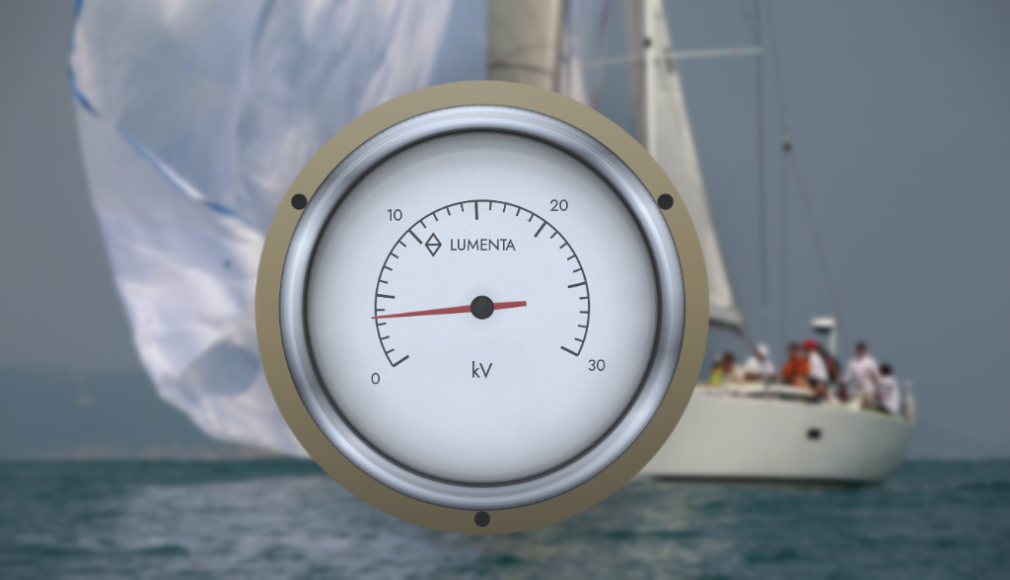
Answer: 3.5 kV
